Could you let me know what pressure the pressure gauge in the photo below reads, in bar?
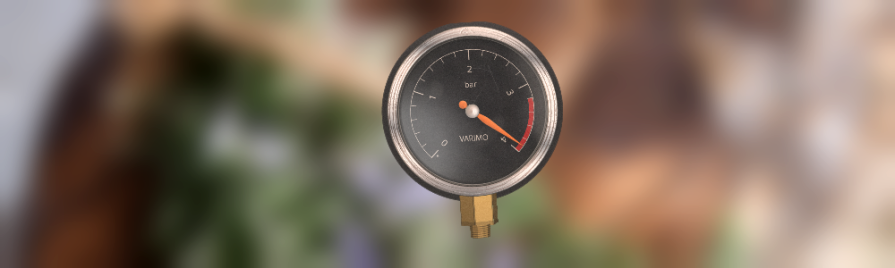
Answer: 3.9 bar
